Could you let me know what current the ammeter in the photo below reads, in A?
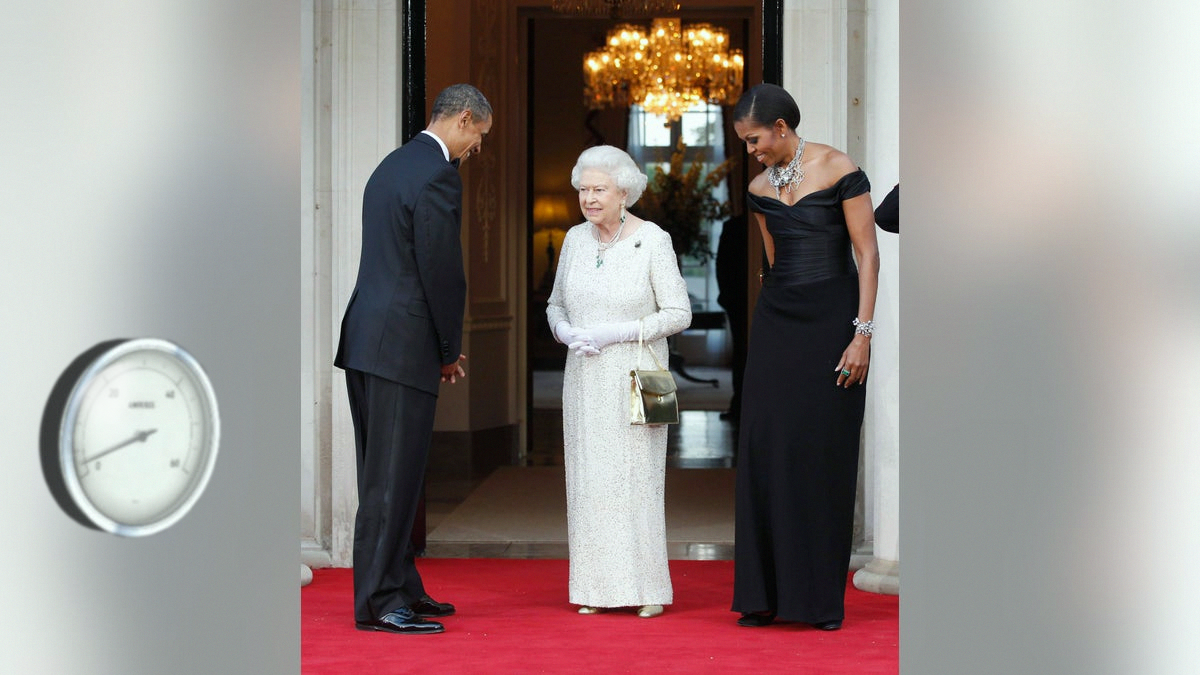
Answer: 2.5 A
